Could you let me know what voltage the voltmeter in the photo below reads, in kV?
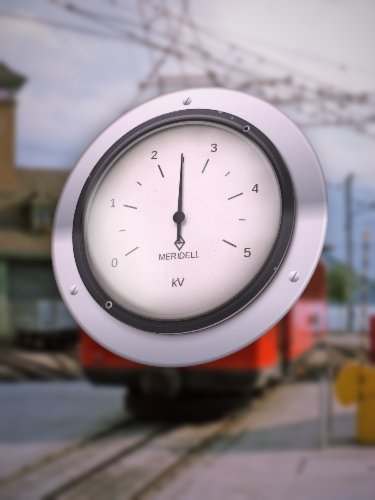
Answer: 2.5 kV
